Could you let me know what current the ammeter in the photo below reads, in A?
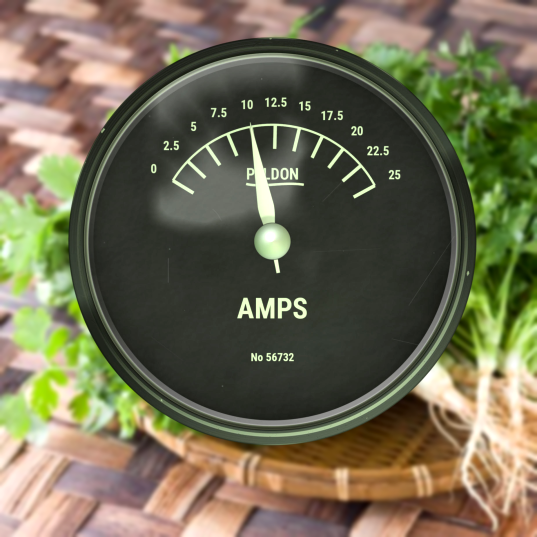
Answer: 10 A
